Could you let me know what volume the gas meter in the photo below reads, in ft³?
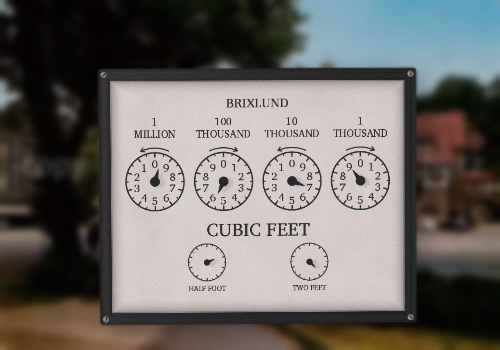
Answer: 956900 ft³
